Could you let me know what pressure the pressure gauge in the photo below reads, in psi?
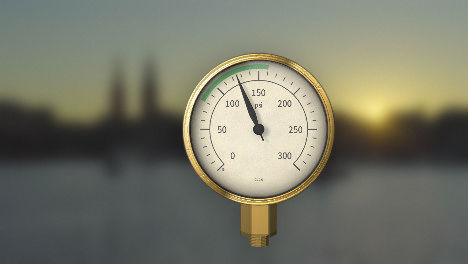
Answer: 125 psi
